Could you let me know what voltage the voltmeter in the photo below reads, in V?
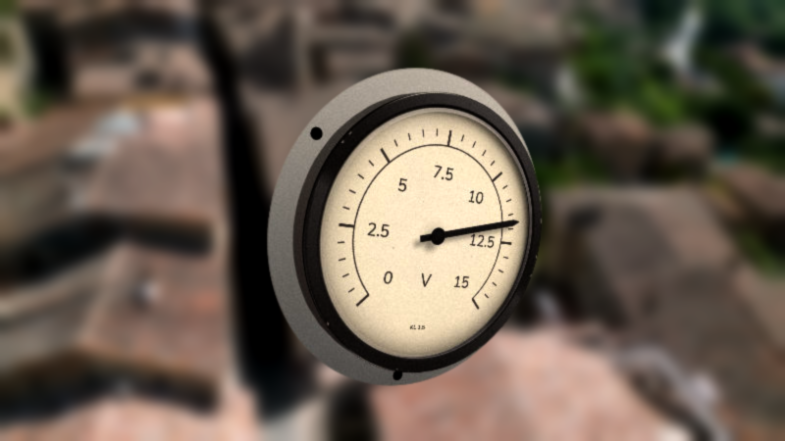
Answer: 11.75 V
